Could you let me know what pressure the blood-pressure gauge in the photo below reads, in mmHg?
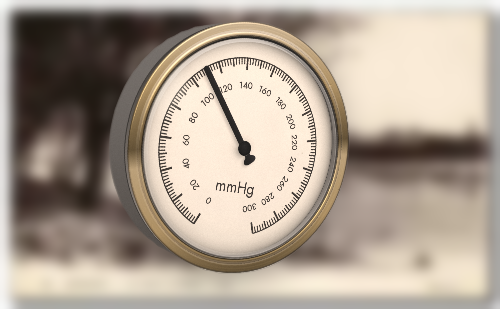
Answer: 110 mmHg
